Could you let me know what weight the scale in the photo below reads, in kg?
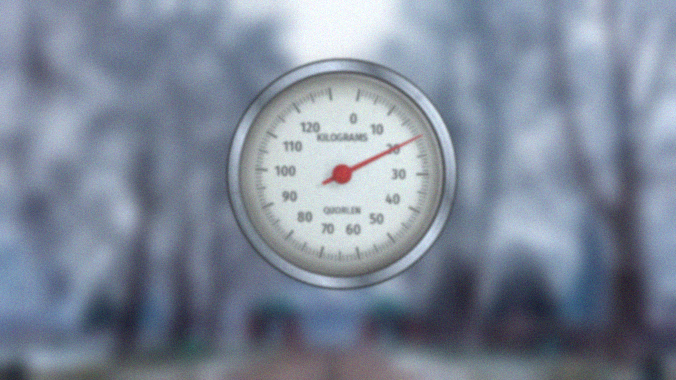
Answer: 20 kg
